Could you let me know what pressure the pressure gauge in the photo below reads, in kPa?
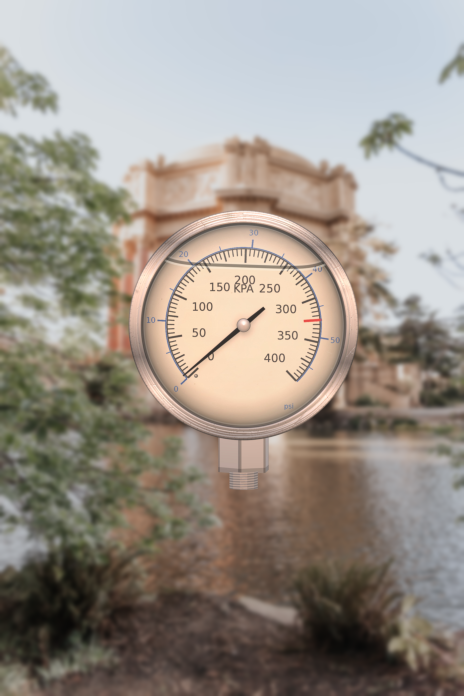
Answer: 5 kPa
